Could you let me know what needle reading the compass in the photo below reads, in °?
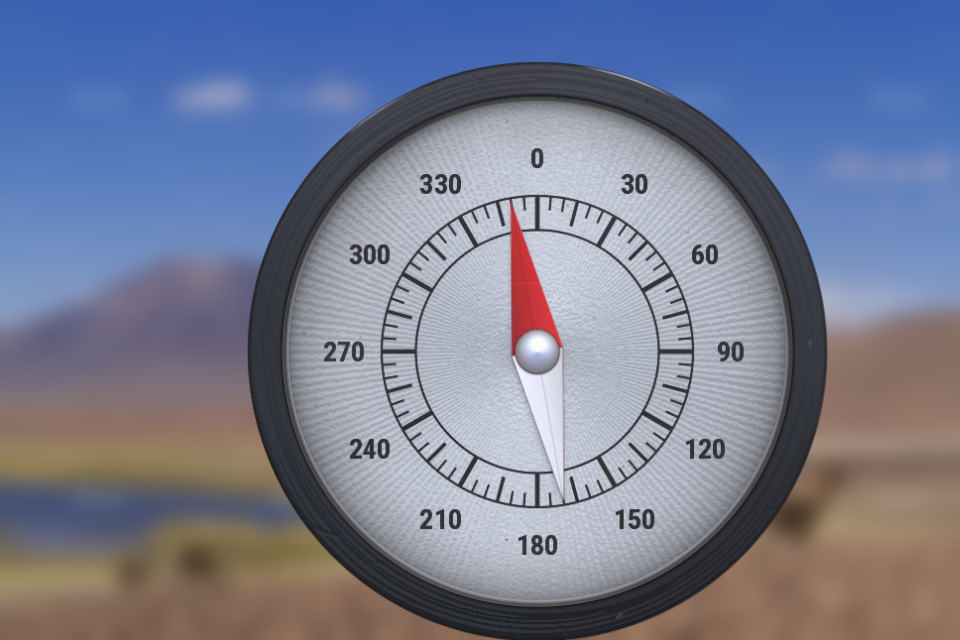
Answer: 350 °
